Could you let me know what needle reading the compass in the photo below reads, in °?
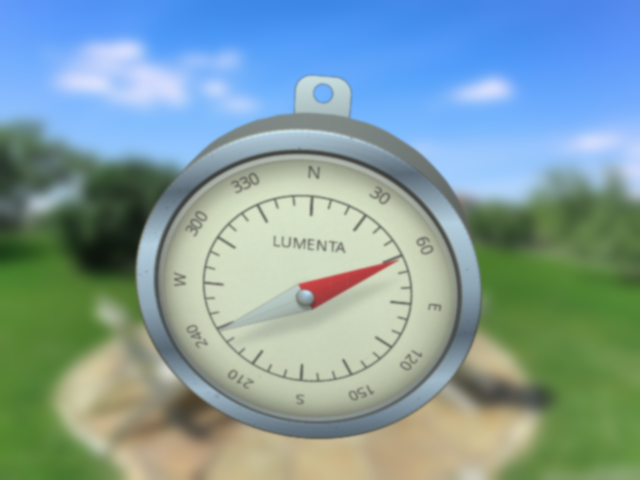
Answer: 60 °
